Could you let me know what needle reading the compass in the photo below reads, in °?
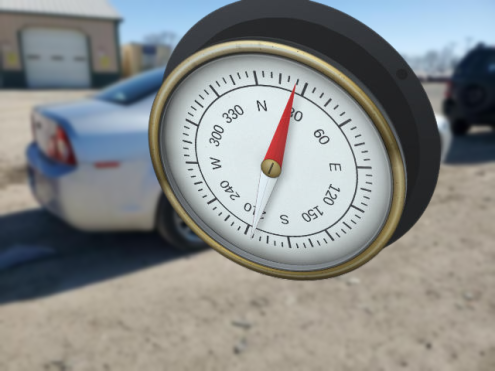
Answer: 25 °
